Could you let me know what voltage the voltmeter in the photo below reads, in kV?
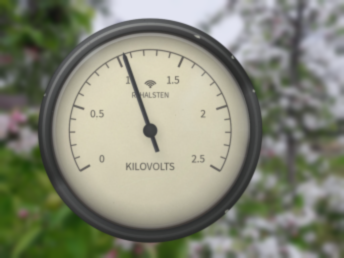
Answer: 1.05 kV
